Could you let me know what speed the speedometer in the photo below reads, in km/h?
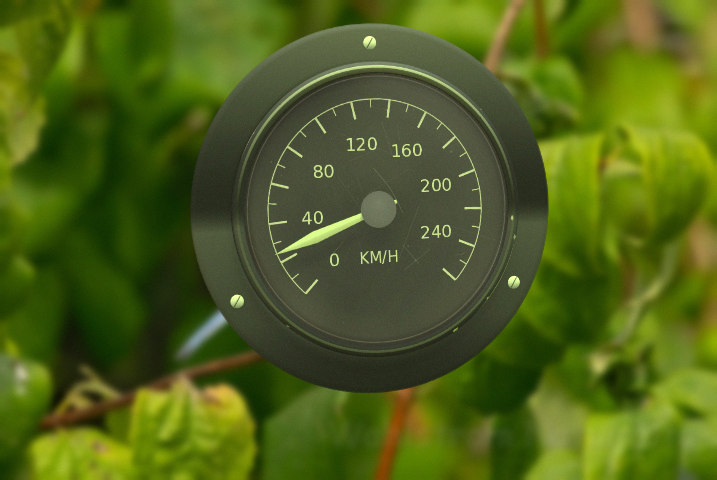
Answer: 25 km/h
